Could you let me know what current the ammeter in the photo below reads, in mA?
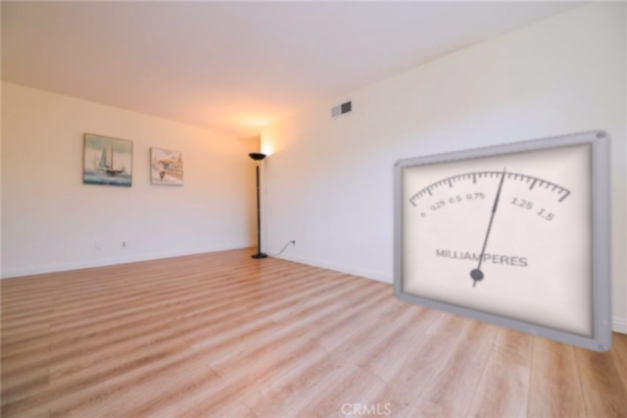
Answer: 1 mA
